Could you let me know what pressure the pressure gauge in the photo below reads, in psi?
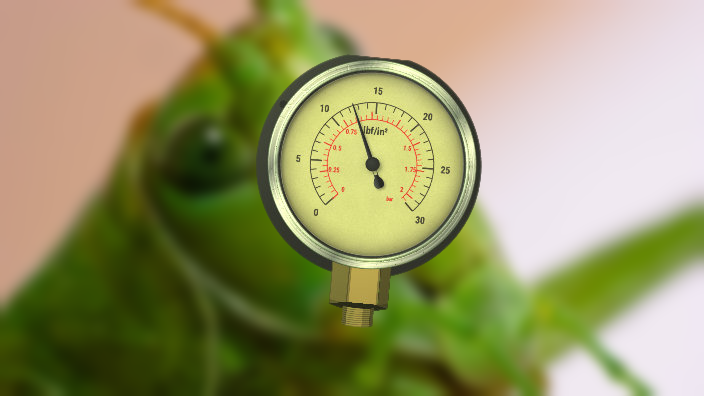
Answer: 12.5 psi
